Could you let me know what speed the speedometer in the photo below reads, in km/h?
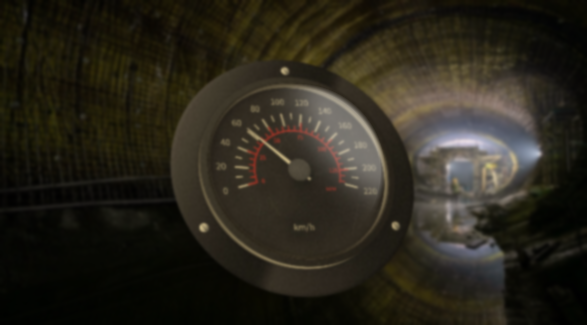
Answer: 60 km/h
